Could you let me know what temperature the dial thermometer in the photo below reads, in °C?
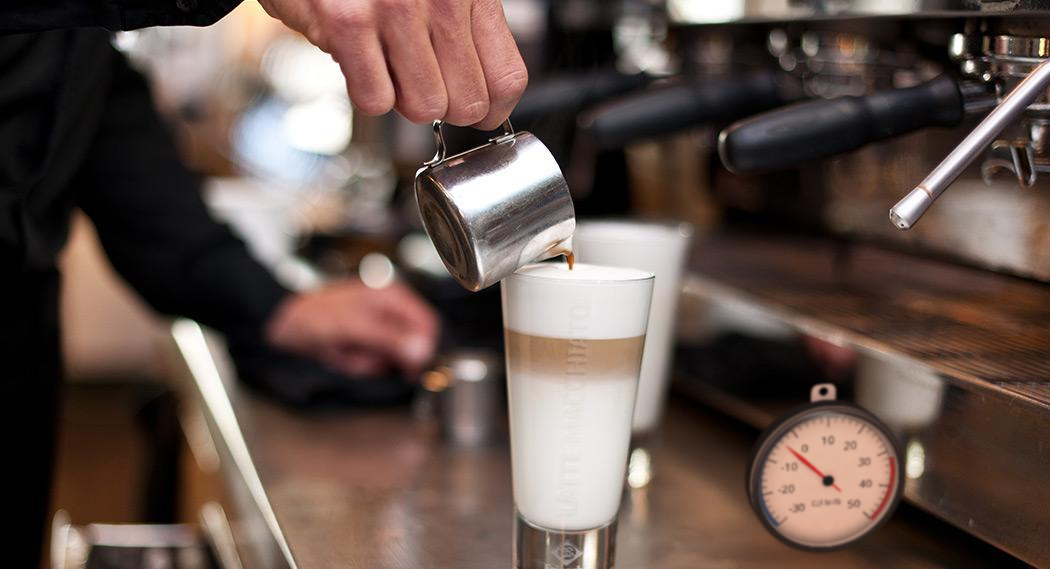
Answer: -4 °C
